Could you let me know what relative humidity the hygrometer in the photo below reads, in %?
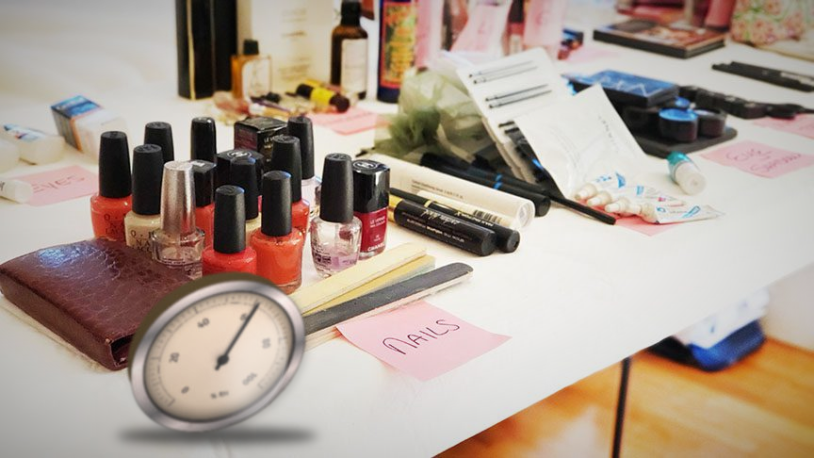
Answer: 60 %
